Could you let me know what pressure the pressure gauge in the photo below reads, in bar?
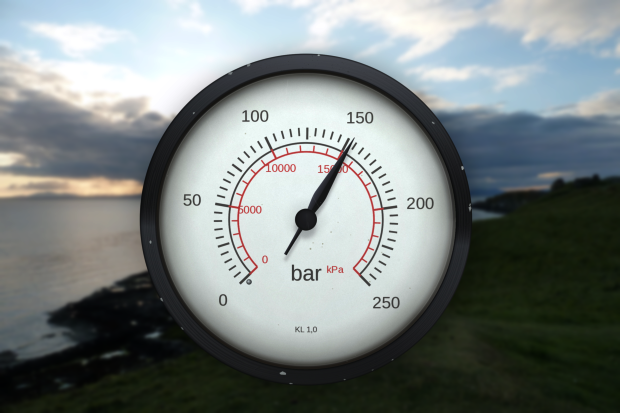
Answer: 152.5 bar
